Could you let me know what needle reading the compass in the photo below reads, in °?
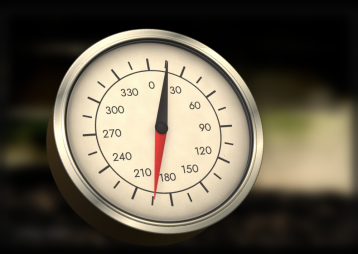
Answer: 195 °
